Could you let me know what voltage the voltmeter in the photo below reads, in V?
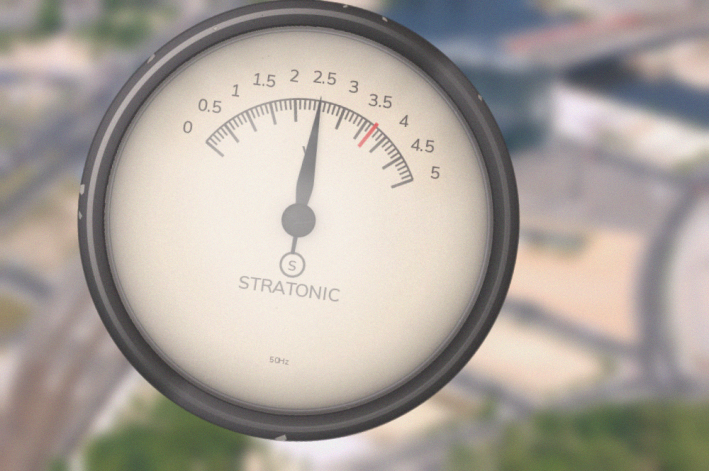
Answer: 2.5 V
